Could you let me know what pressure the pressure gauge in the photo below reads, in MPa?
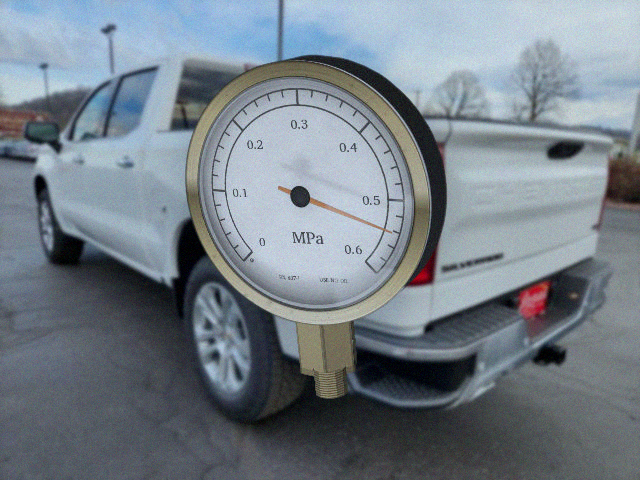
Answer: 0.54 MPa
